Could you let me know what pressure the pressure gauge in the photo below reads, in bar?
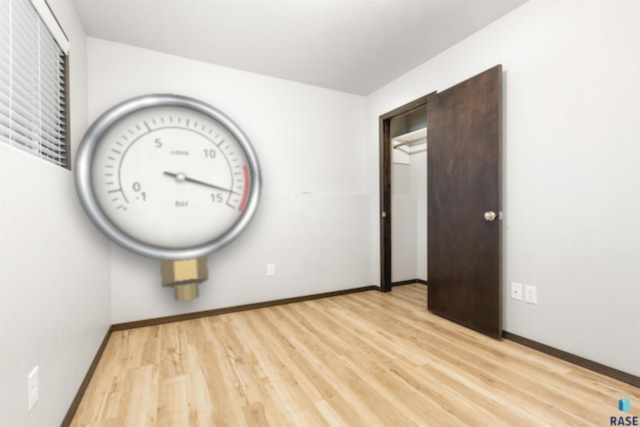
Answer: 14 bar
